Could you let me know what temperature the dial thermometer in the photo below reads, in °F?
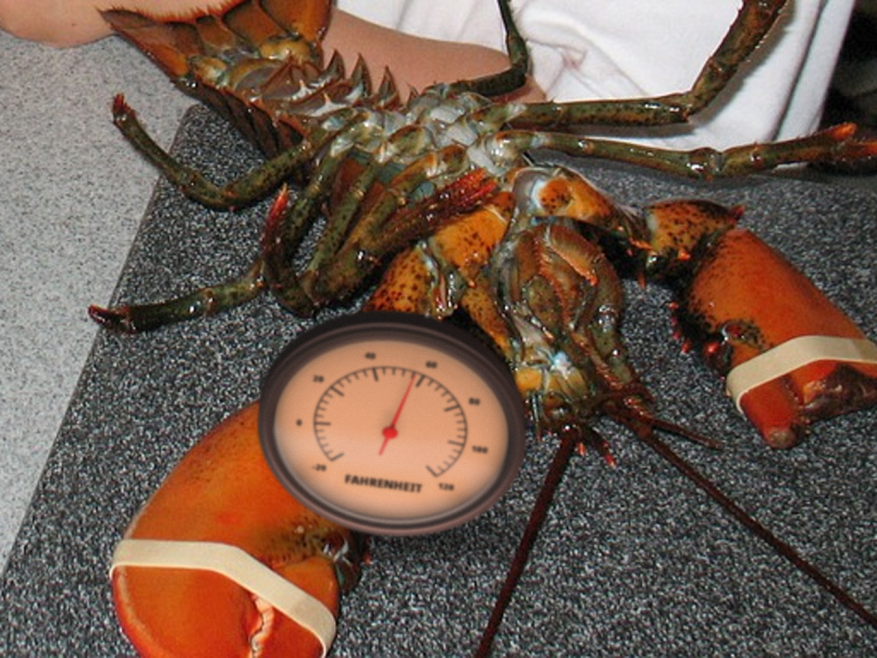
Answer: 56 °F
